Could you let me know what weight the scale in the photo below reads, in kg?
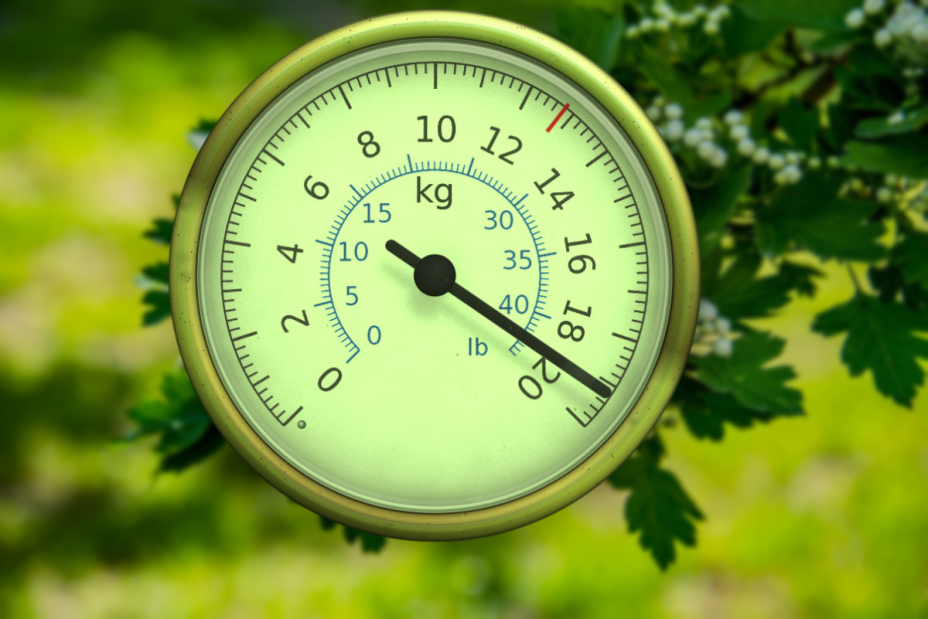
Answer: 19.2 kg
